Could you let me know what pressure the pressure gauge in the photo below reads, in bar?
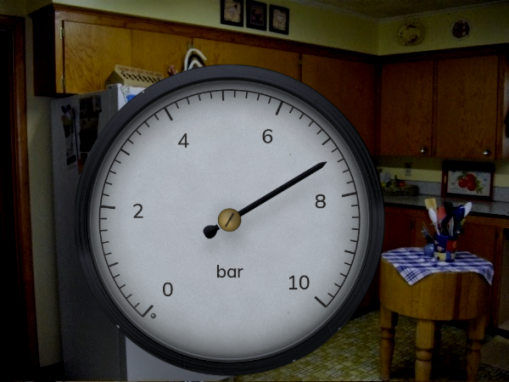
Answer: 7.3 bar
